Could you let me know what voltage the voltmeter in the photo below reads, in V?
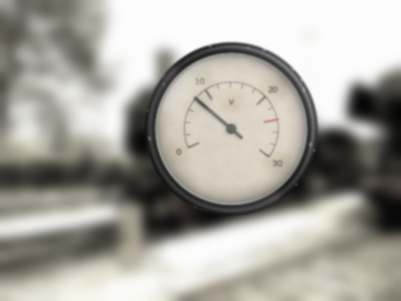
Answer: 8 V
